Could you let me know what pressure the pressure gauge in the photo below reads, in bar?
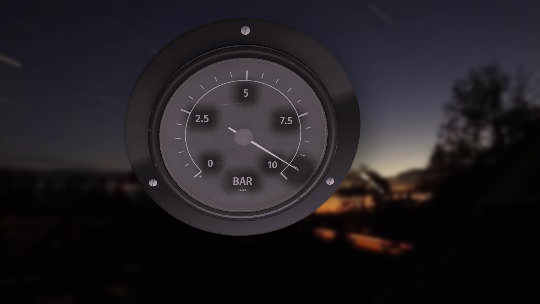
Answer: 9.5 bar
